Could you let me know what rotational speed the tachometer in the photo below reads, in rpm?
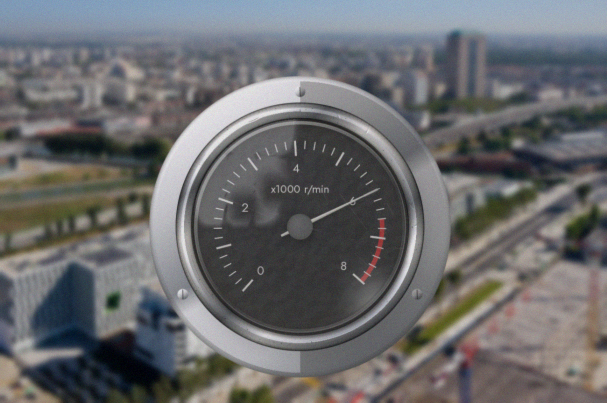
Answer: 6000 rpm
